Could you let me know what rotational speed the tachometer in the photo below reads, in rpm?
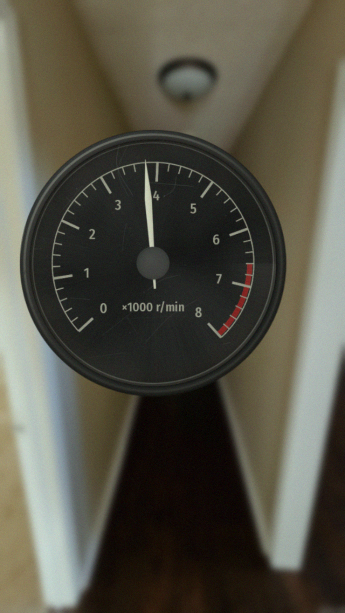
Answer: 3800 rpm
